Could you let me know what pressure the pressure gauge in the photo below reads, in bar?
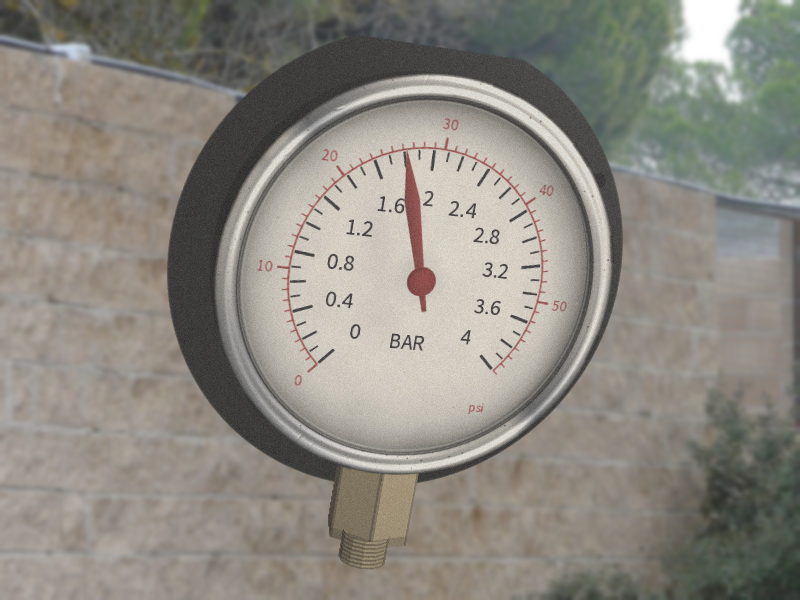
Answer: 1.8 bar
